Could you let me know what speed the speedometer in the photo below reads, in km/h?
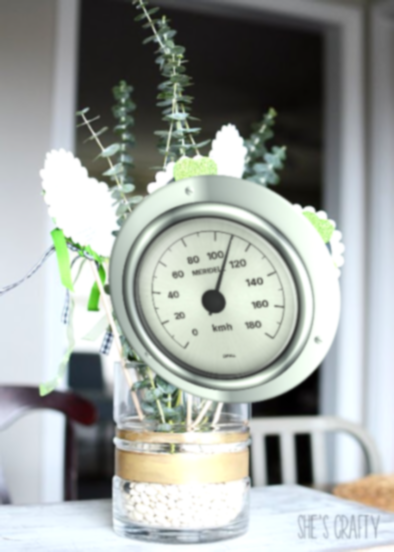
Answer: 110 km/h
